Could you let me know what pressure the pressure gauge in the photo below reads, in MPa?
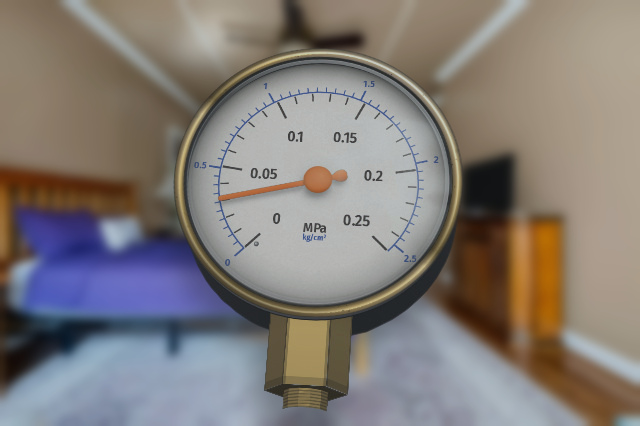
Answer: 0.03 MPa
